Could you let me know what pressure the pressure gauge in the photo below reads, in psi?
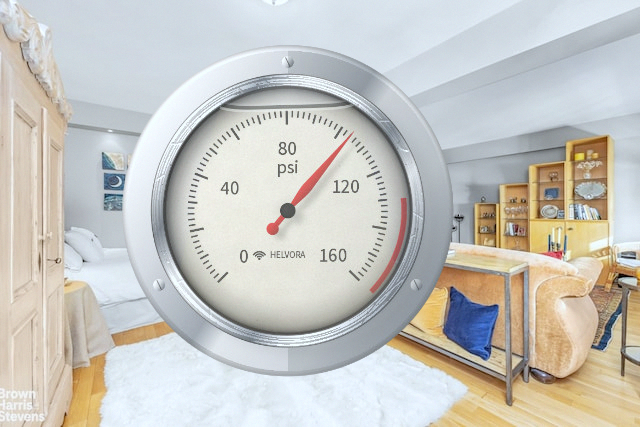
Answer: 104 psi
